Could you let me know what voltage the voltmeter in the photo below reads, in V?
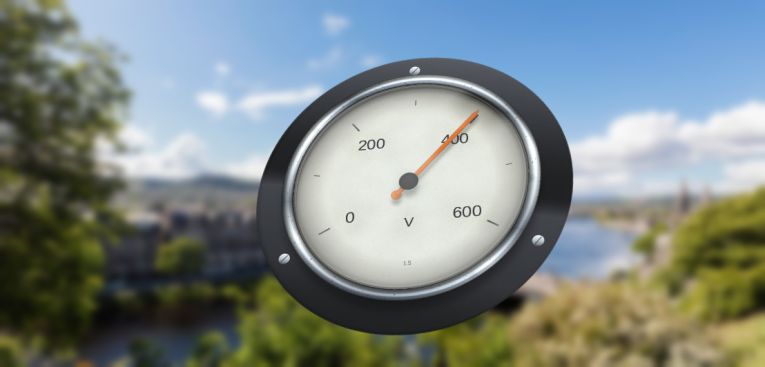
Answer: 400 V
